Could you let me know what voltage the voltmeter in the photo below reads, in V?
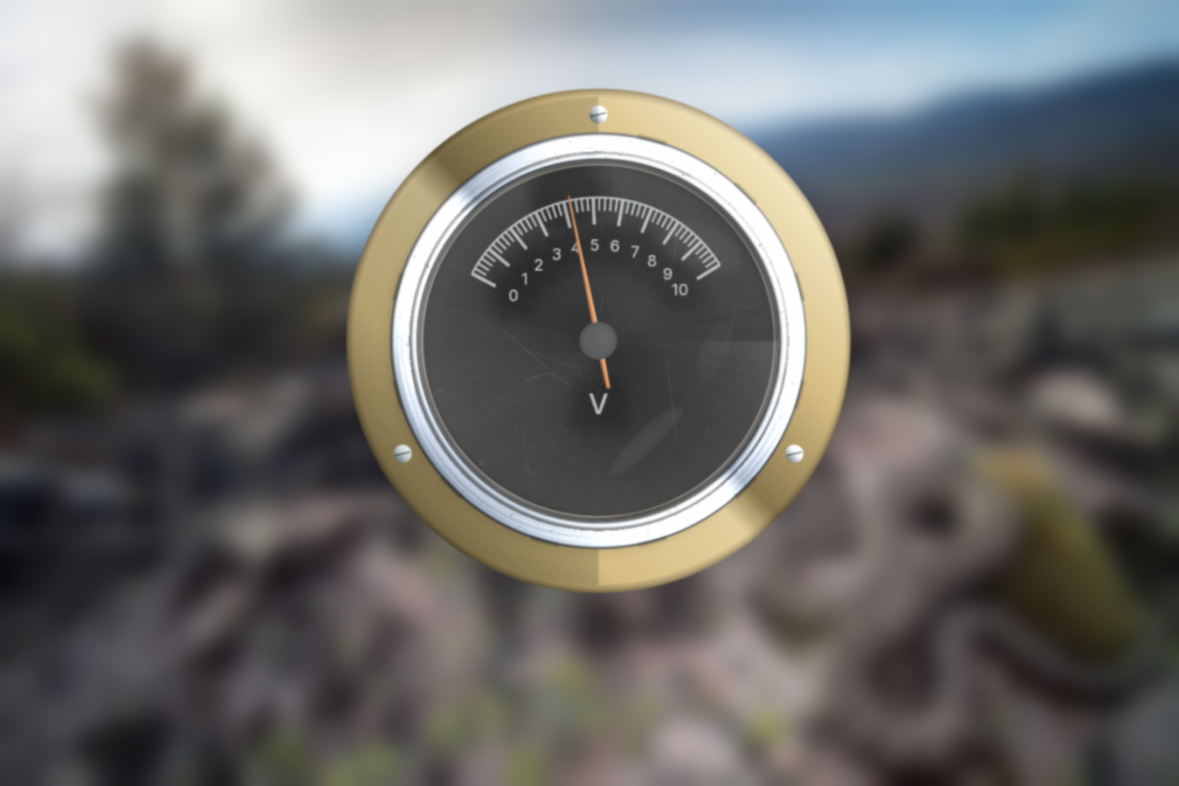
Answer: 4.2 V
